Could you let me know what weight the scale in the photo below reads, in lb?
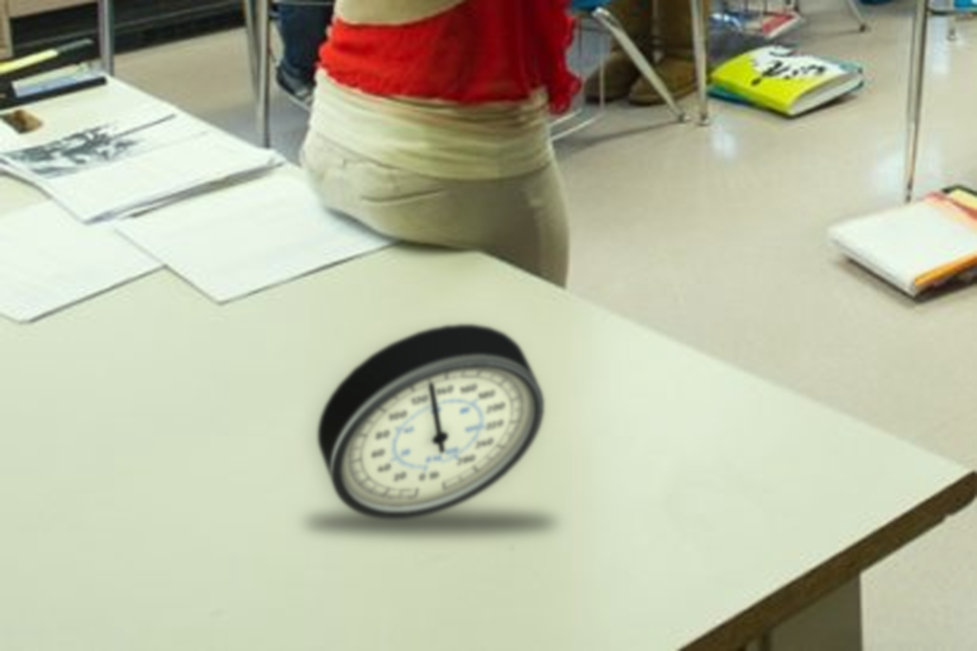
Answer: 130 lb
